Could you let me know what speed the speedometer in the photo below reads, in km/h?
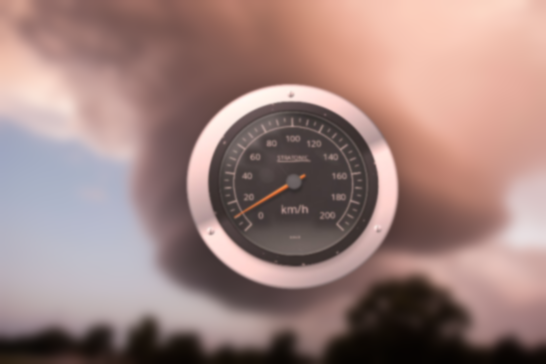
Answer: 10 km/h
